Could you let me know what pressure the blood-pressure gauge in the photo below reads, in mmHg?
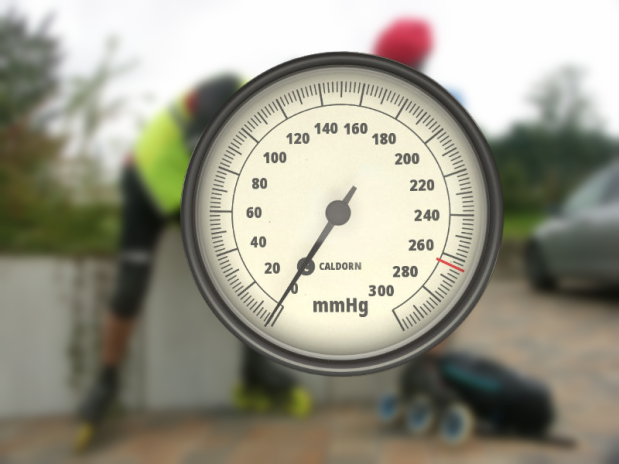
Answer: 2 mmHg
